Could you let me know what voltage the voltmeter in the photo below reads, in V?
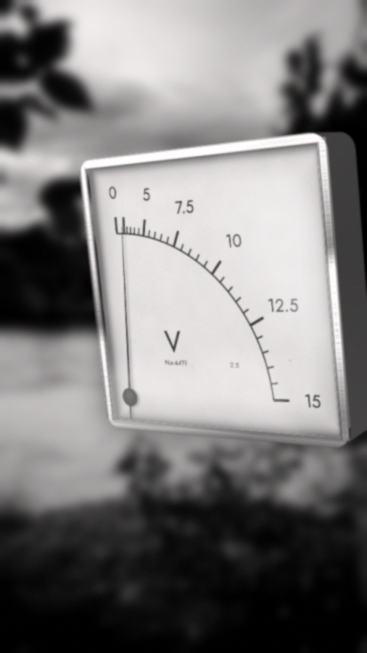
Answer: 2.5 V
